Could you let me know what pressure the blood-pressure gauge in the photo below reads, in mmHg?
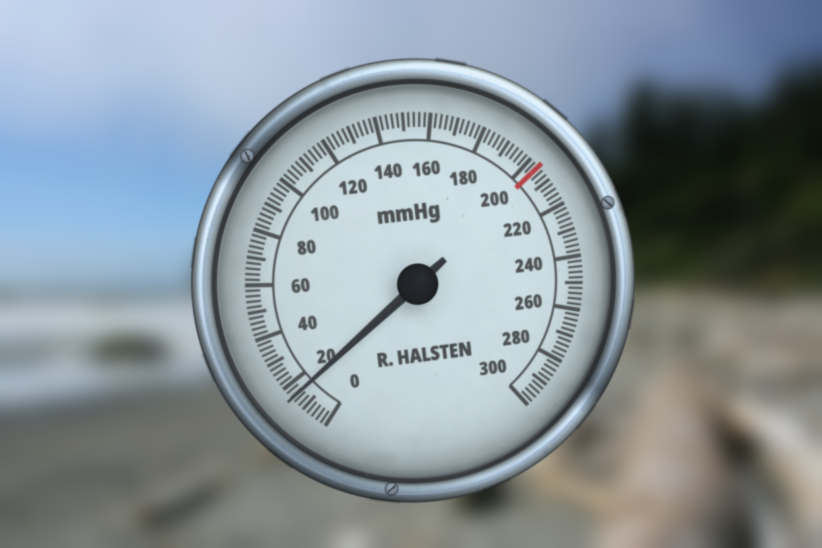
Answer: 16 mmHg
